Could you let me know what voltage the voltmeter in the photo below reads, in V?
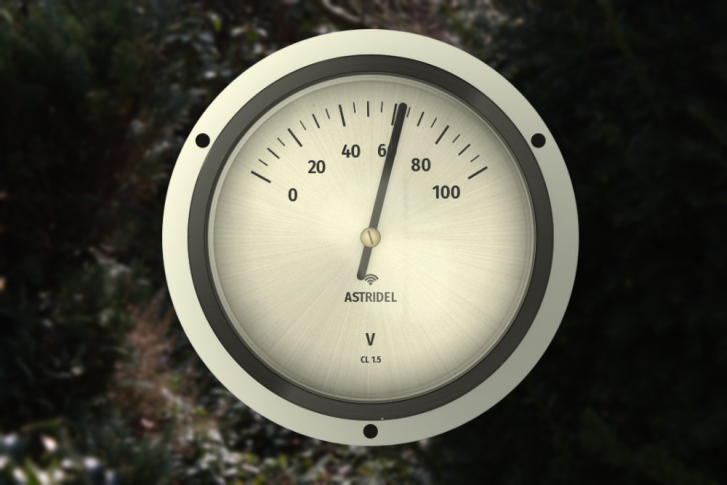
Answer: 62.5 V
